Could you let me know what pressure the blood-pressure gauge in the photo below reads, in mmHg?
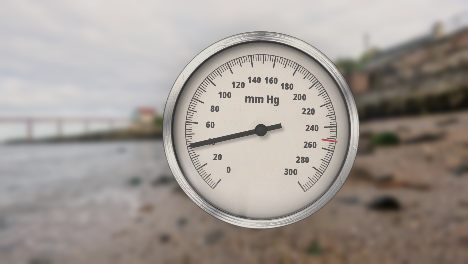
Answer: 40 mmHg
